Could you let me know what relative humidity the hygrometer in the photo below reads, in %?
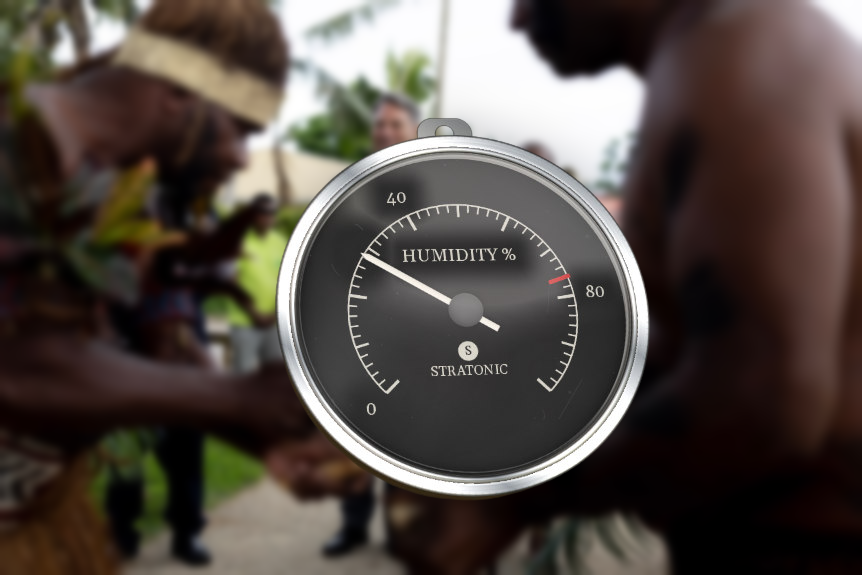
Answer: 28 %
